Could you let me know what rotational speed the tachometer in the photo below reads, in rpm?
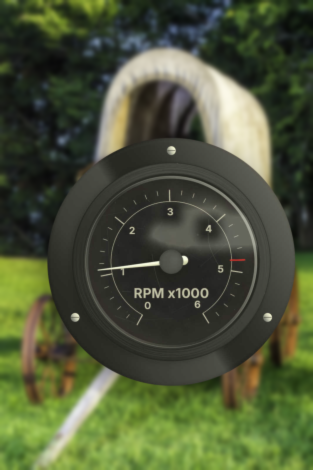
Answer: 1100 rpm
